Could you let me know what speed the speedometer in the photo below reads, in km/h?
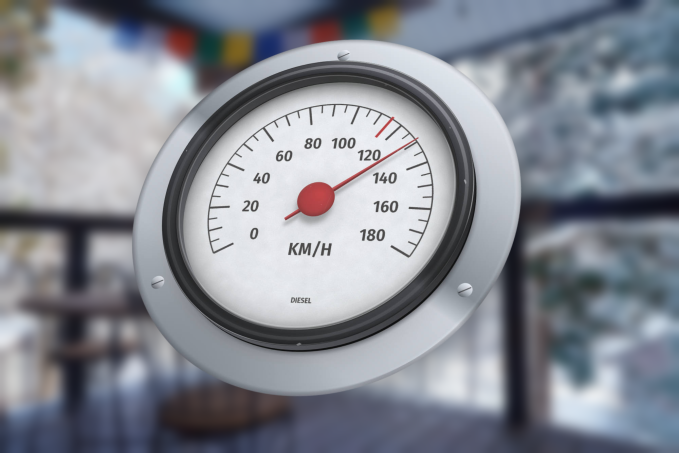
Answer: 130 km/h
